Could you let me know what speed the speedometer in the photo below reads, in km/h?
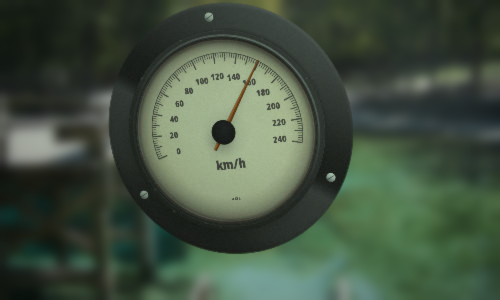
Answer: 160 km/h
